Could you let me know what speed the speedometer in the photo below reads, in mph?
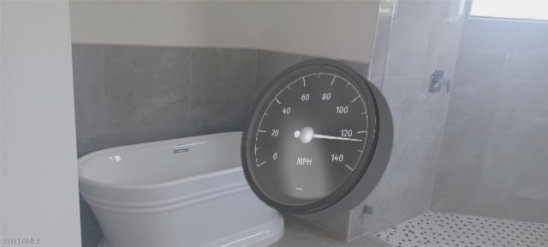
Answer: 125 mph
